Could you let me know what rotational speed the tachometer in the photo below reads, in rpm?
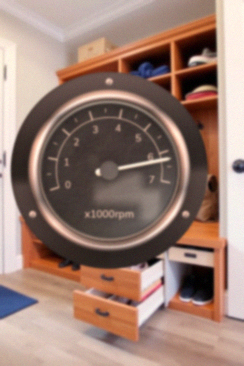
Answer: 6250 rpm
